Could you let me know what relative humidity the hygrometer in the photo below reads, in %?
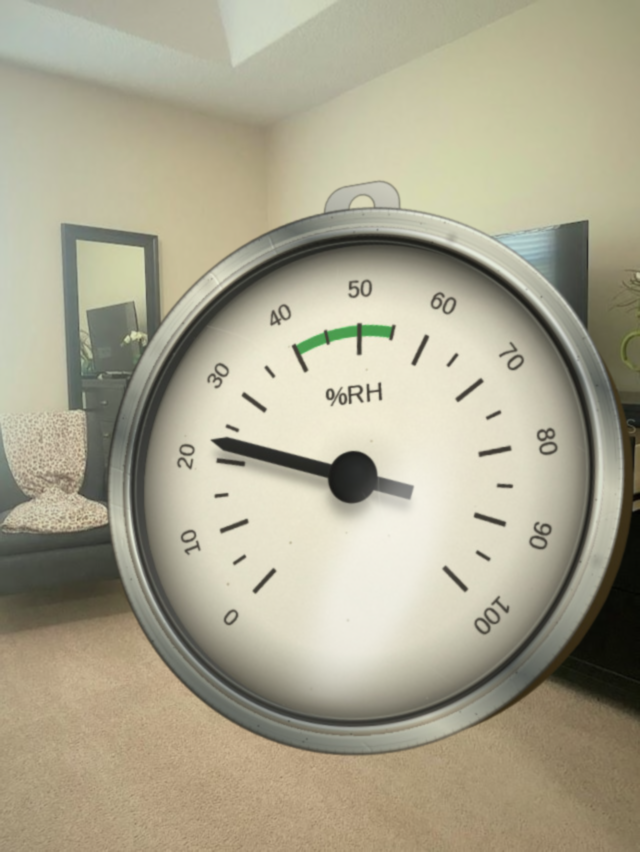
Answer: 22.5 %
